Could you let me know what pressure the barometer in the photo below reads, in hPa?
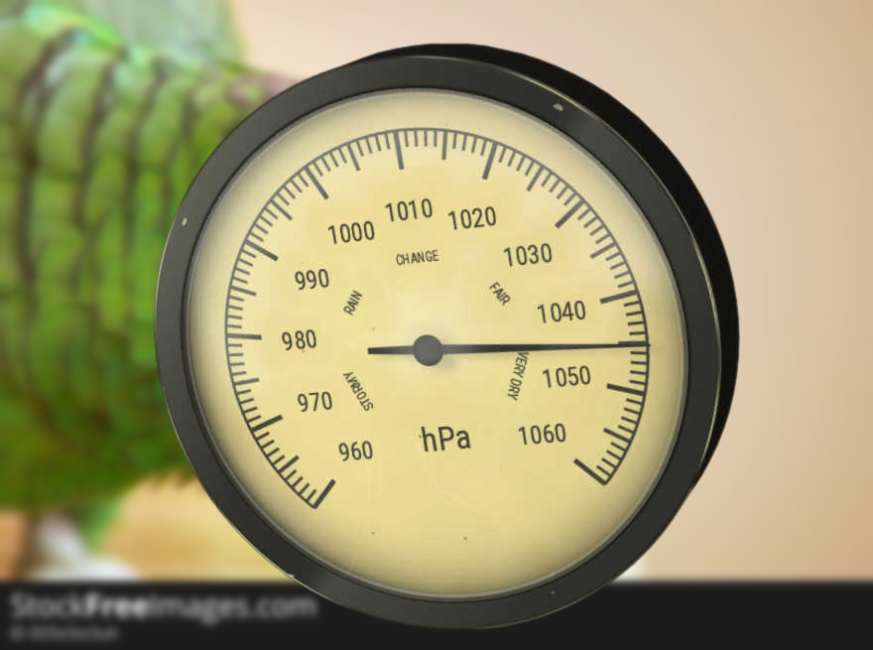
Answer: 1045 hPa
